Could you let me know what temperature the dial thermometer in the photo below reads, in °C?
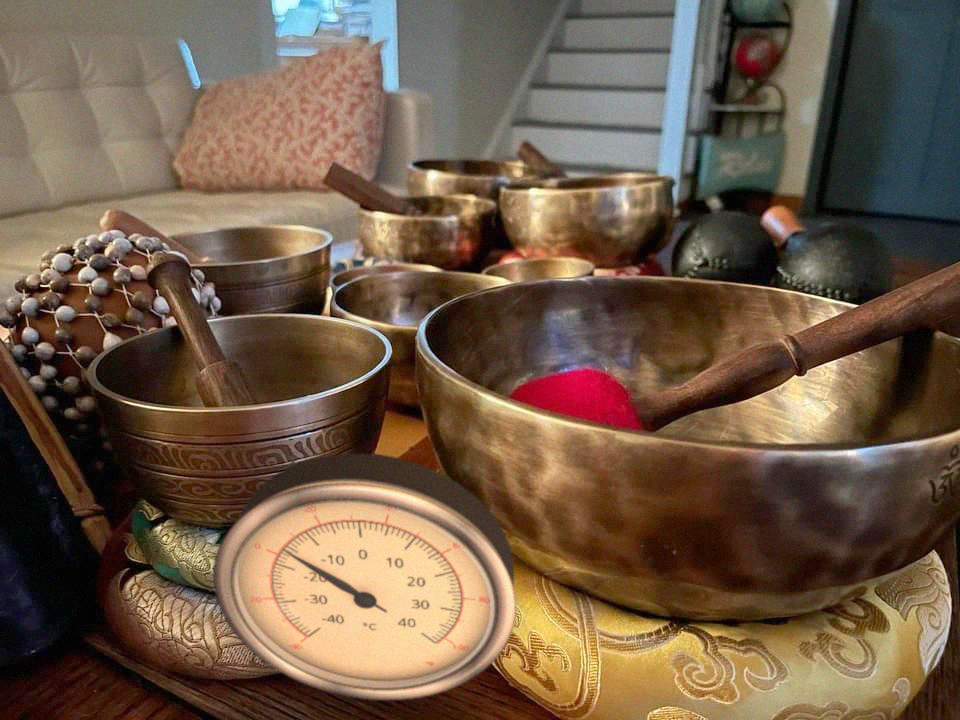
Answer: -15 °C
